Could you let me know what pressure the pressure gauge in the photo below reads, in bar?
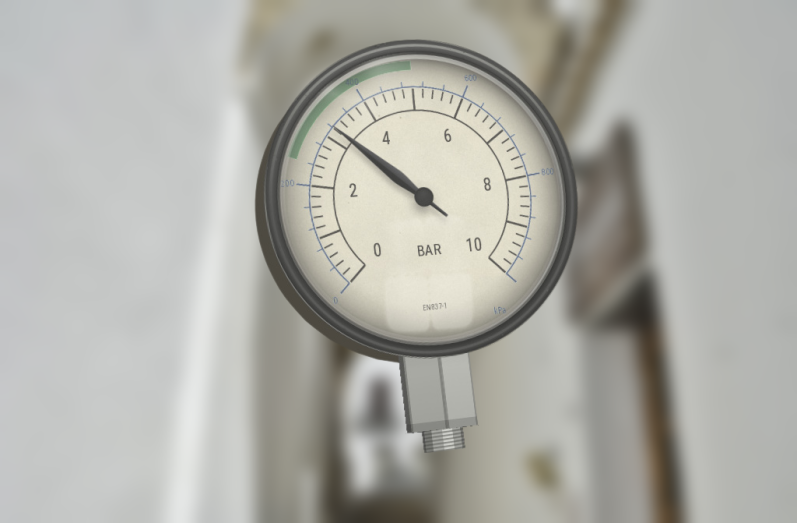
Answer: 3.2 bar
